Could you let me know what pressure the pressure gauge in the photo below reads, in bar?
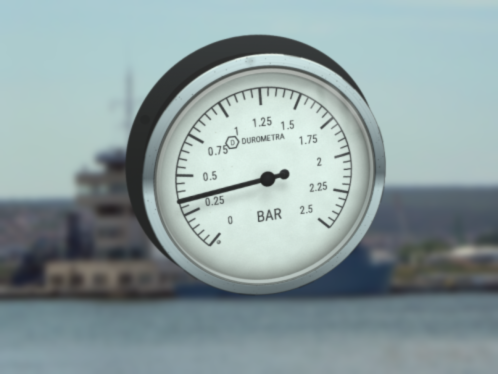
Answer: 0.35 bar
